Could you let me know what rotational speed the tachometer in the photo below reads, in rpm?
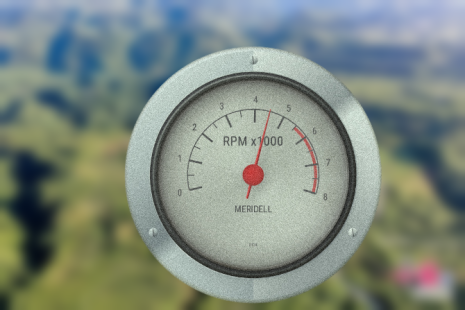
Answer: 4500 rpm
